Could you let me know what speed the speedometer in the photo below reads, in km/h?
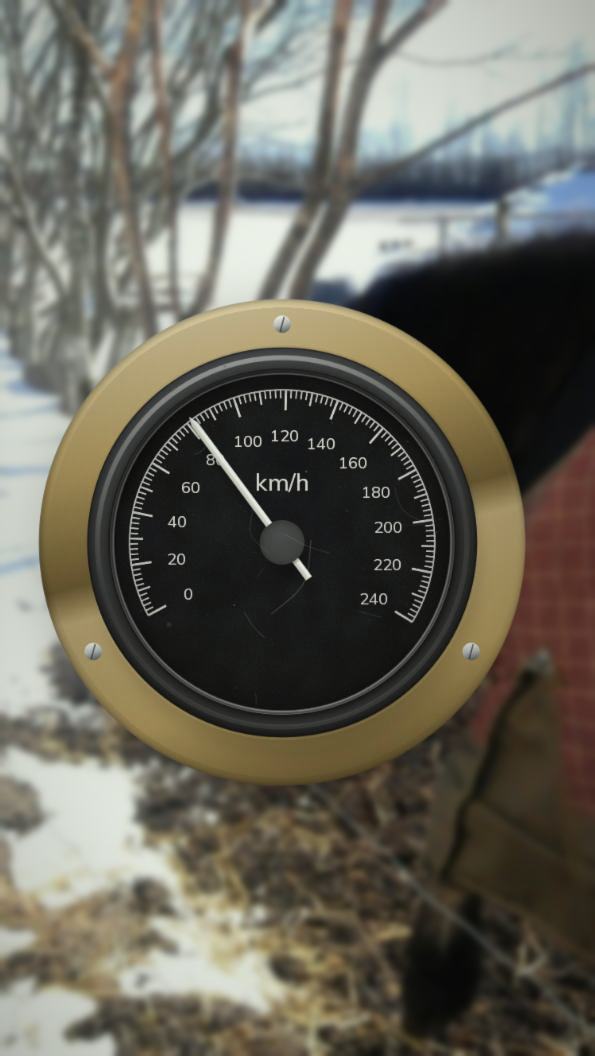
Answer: 82 km/h
